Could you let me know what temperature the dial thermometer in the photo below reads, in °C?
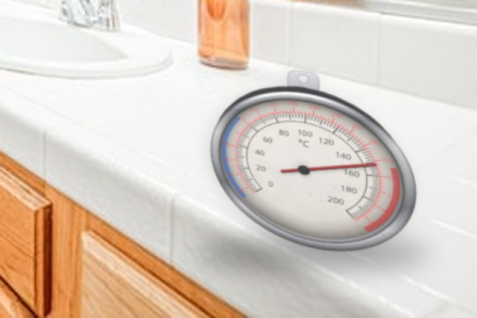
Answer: 150 °C
